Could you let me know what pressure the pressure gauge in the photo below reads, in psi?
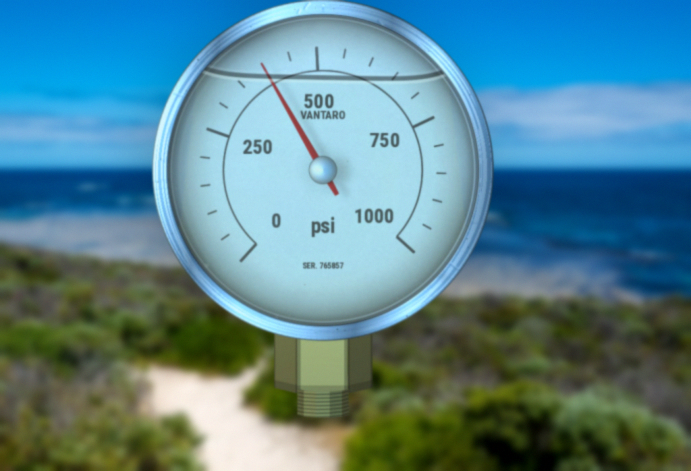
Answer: 400 psi
